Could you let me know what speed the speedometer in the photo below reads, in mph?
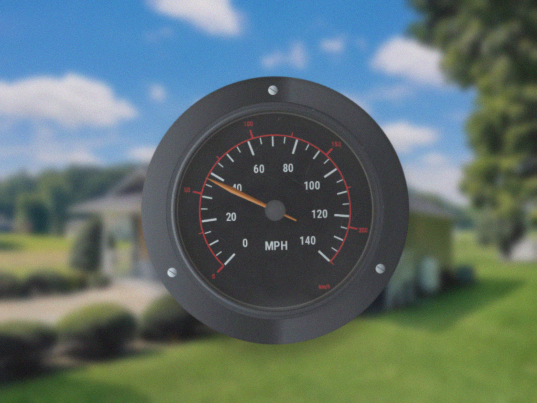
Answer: 37.5 mph
